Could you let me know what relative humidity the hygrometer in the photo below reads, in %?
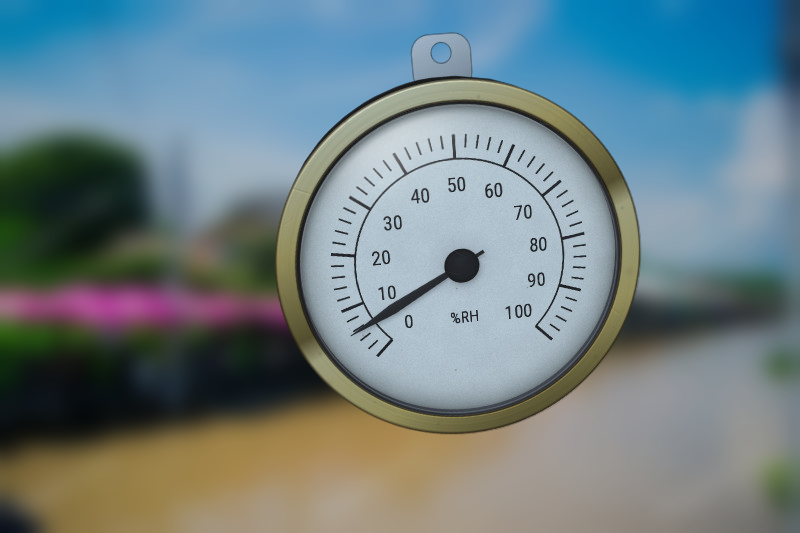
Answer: 6 %
